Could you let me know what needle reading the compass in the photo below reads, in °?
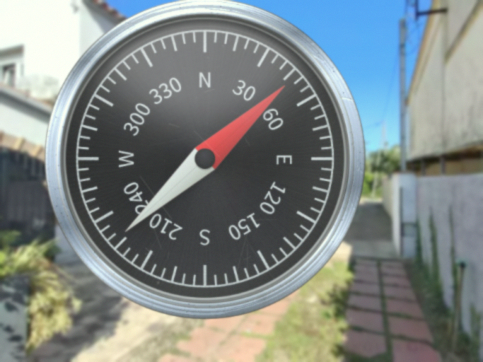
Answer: 47.5 °
